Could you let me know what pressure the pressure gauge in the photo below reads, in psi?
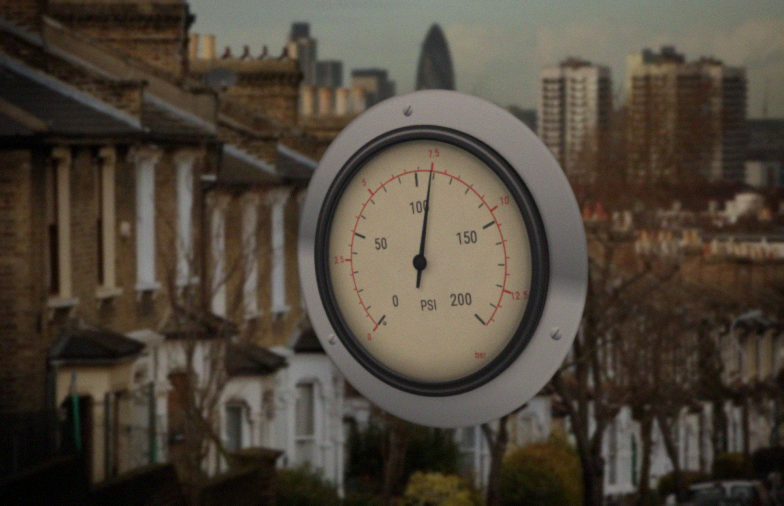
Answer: 110 psi
